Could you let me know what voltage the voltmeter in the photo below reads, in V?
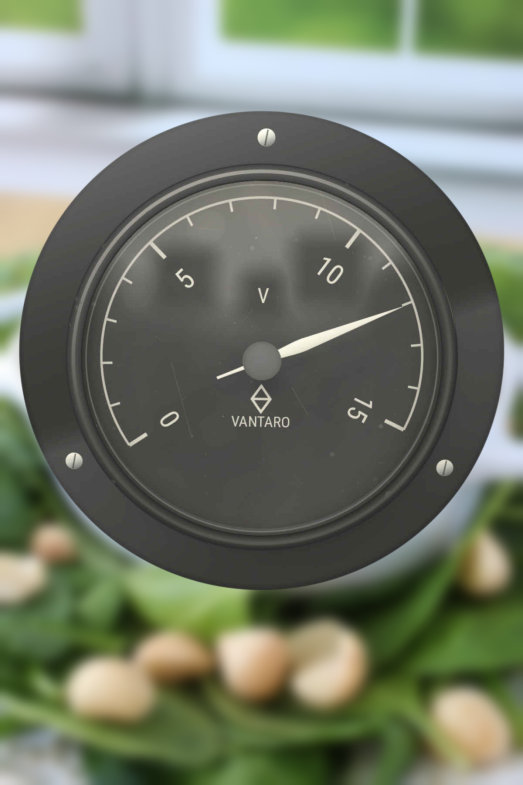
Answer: 12 V
